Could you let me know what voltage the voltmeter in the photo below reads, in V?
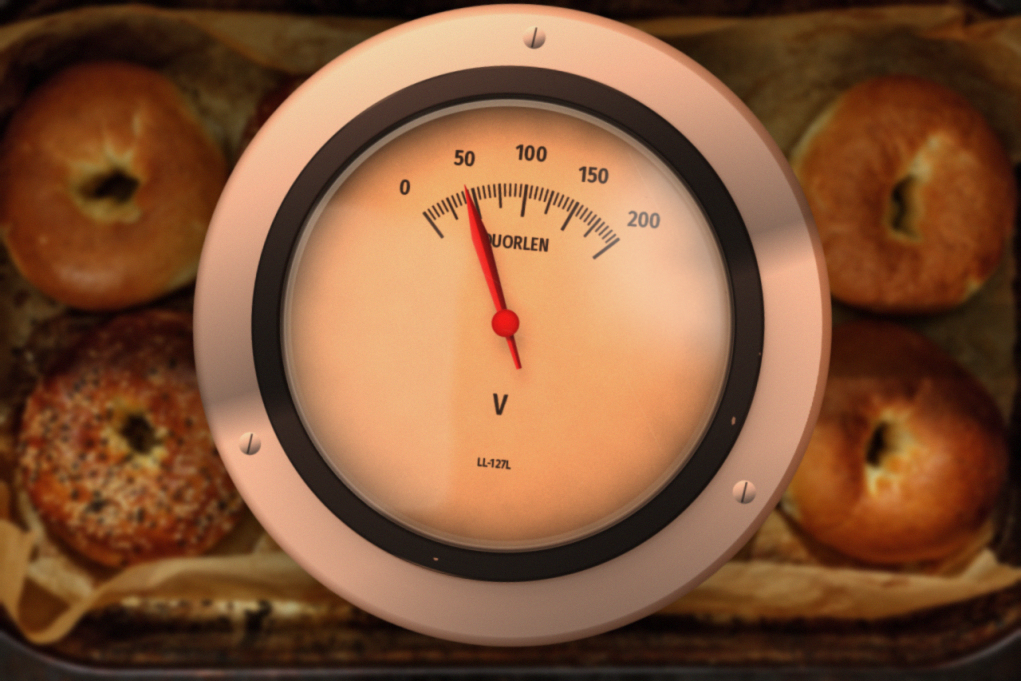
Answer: 45 V
